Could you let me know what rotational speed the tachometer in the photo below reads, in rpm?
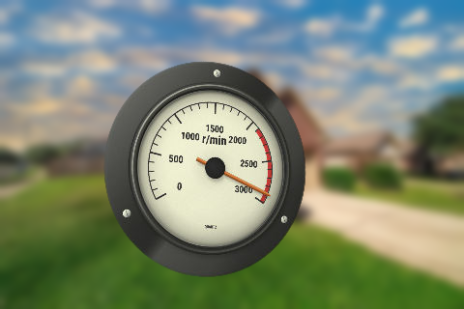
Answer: 2900 rpm
